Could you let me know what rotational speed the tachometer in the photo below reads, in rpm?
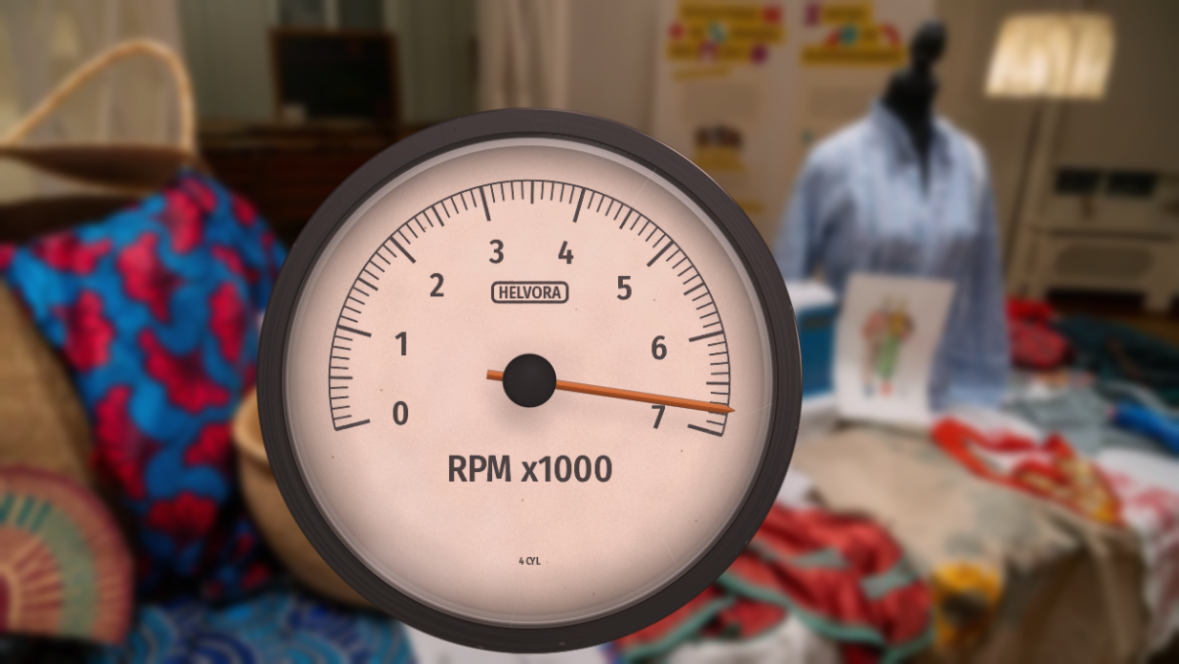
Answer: 6750 rpm
